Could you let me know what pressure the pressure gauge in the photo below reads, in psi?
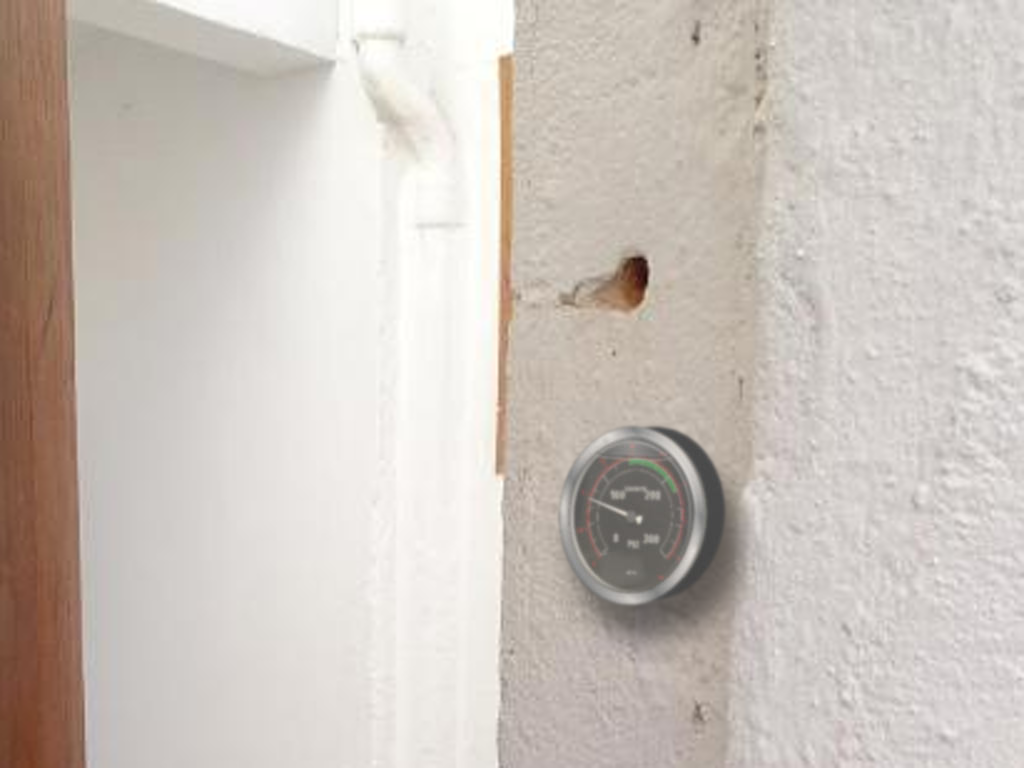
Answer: 70 psi
